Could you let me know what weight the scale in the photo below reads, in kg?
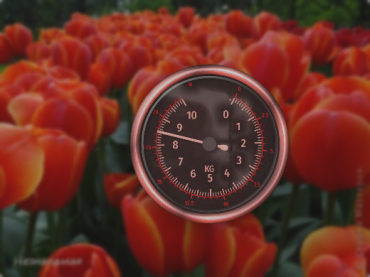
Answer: 8.5 kg
